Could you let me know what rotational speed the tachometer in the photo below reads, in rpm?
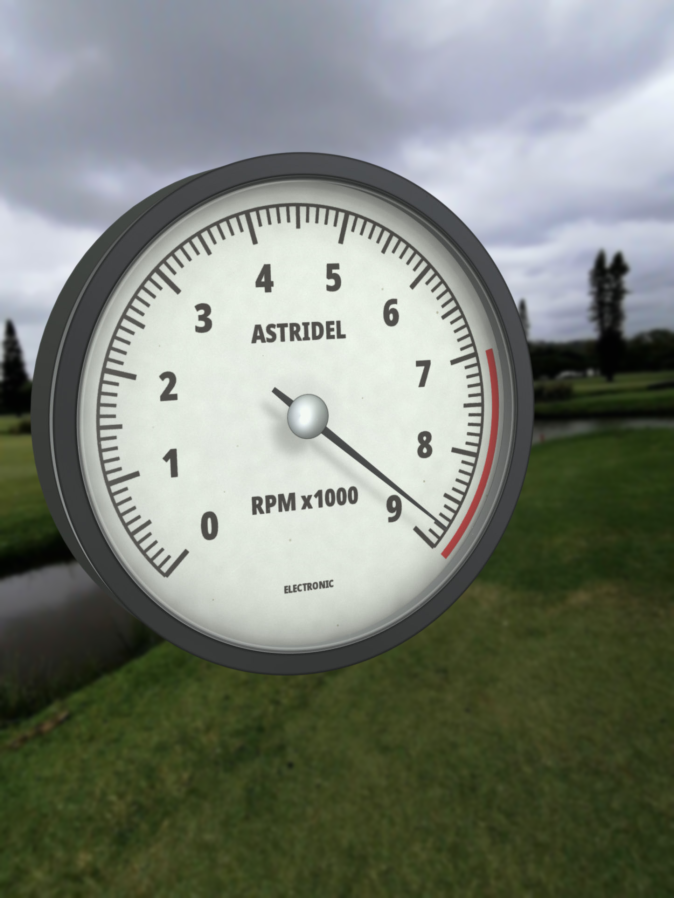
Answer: 8800 rpm
